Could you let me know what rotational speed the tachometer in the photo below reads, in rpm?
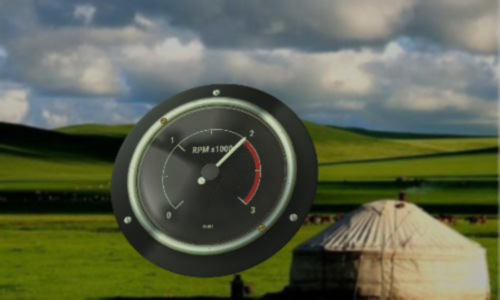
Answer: 2000 rpm
